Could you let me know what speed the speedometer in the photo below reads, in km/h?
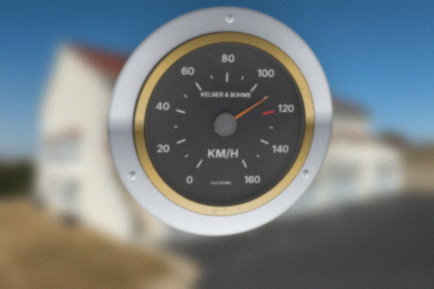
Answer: 110 km/h
